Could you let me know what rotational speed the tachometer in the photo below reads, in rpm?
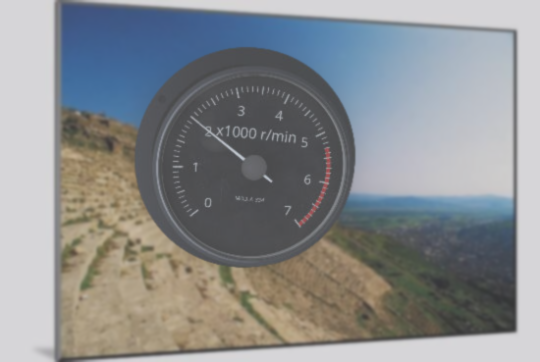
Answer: 2000 rpm
